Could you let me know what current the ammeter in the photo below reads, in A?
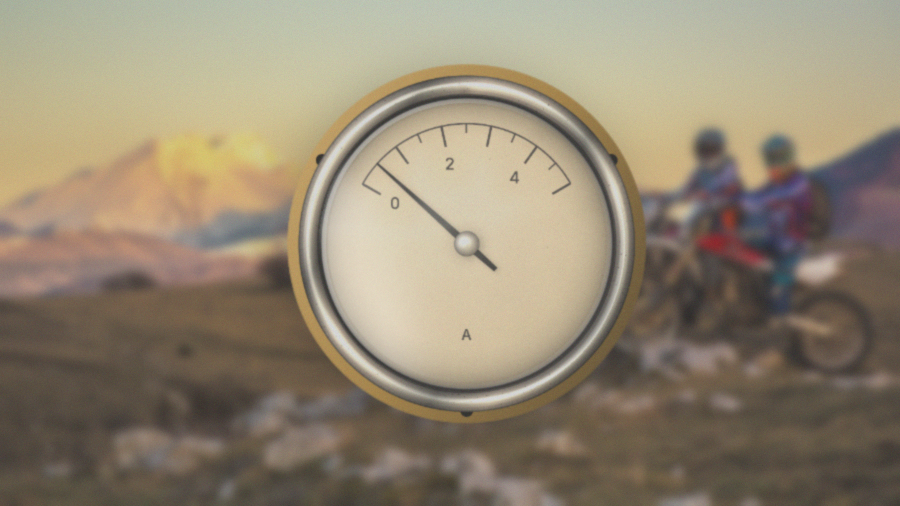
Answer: 0.5 A
